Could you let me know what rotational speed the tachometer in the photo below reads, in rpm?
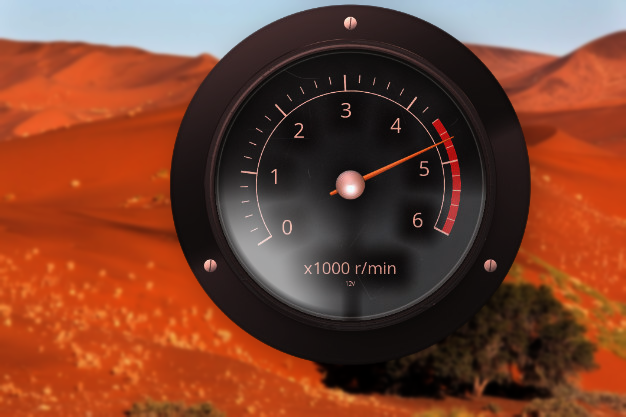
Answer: 4700 rpm
